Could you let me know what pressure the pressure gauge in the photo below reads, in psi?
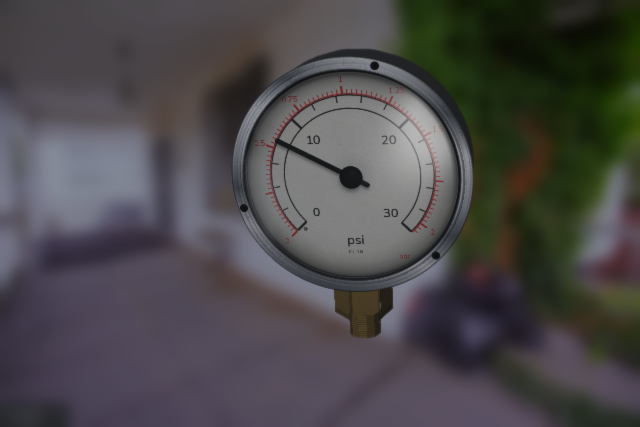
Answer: 8 psi
